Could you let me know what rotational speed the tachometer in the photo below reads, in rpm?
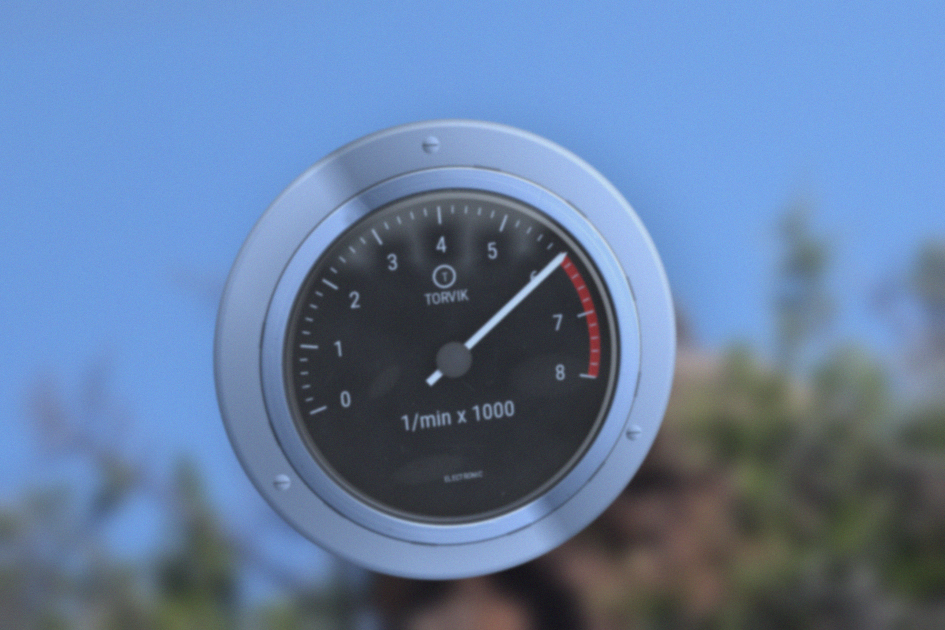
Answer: 6000 rpm
